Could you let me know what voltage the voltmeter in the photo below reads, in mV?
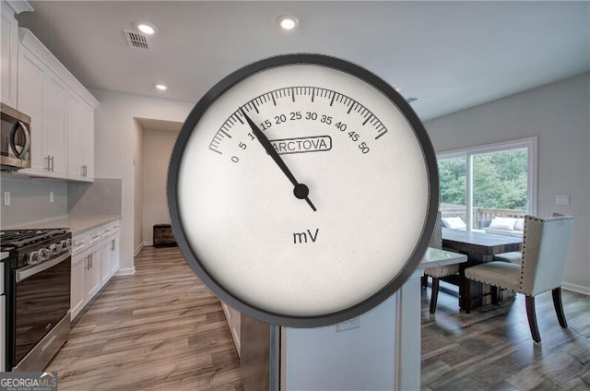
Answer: 12 mV
